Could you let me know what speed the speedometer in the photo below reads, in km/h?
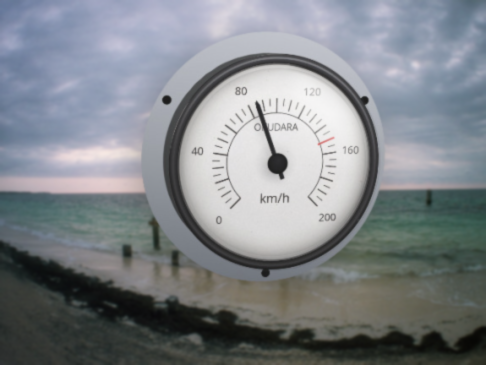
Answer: 85 km/h
